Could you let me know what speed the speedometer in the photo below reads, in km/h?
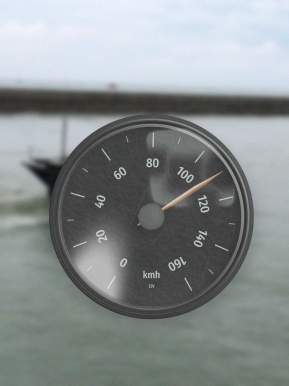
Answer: 110 km/h
